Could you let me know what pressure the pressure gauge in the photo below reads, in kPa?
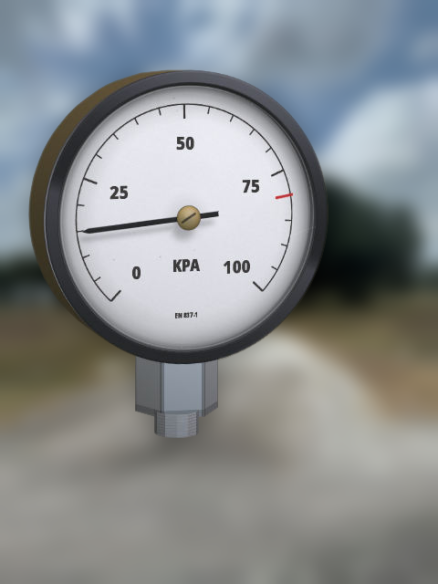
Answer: 15 kPa
